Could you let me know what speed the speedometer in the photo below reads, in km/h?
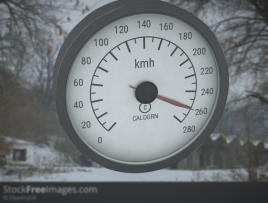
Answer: 260 km/h
